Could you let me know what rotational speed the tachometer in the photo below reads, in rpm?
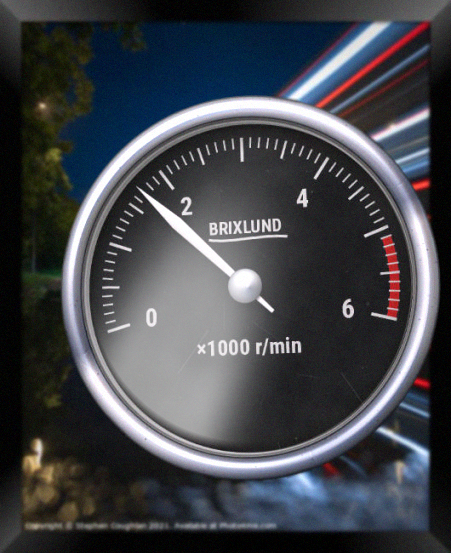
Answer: 1700 rpm
